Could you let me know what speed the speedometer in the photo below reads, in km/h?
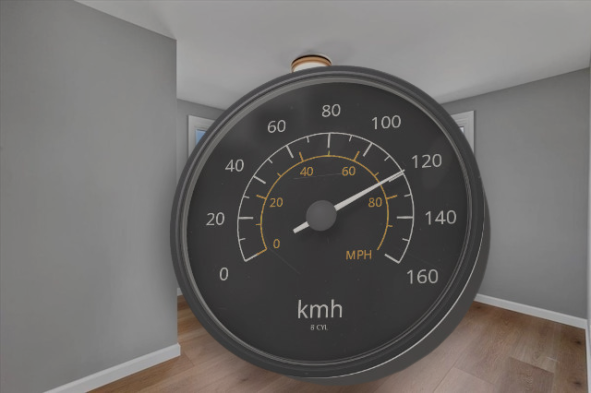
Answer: 120 km/h
